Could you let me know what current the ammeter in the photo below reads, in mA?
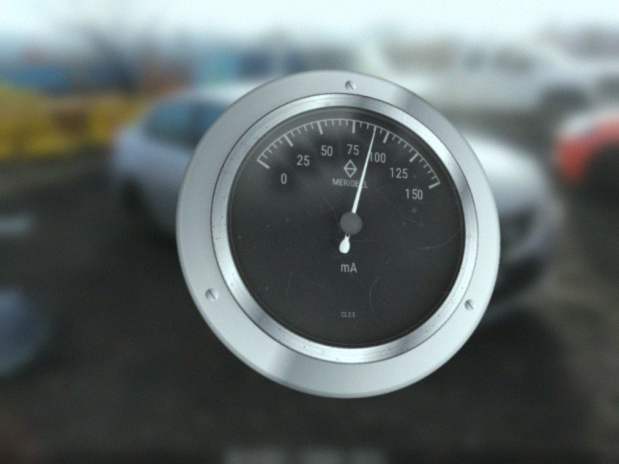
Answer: 90 mA
